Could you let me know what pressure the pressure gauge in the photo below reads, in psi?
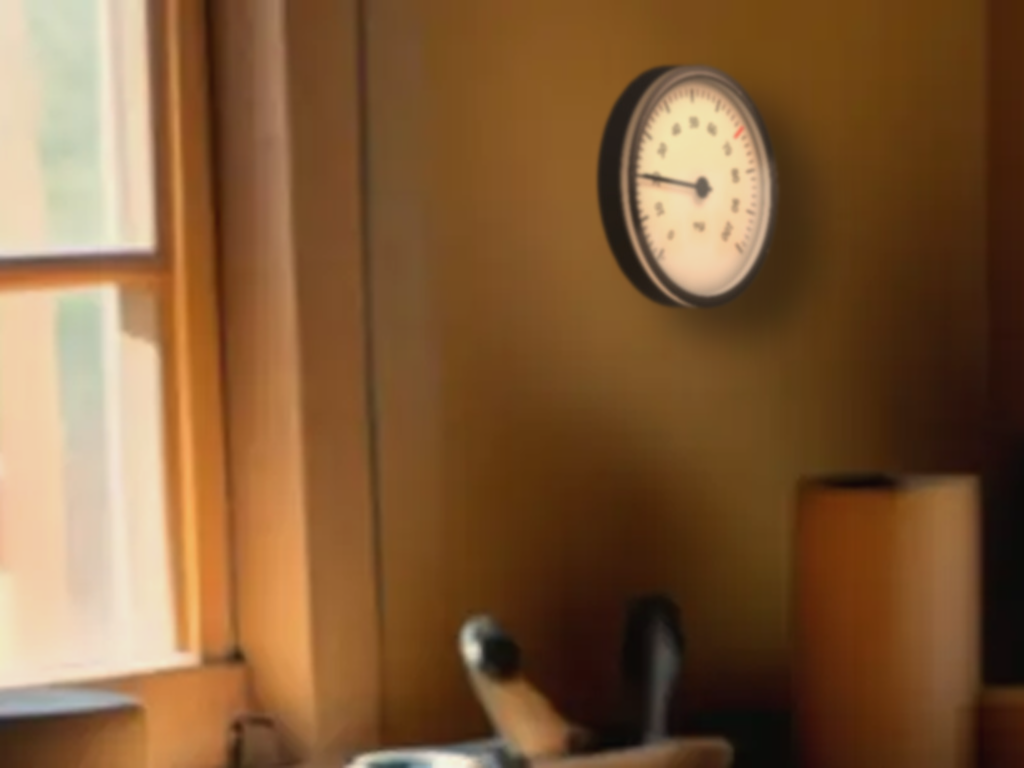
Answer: 20 psi
